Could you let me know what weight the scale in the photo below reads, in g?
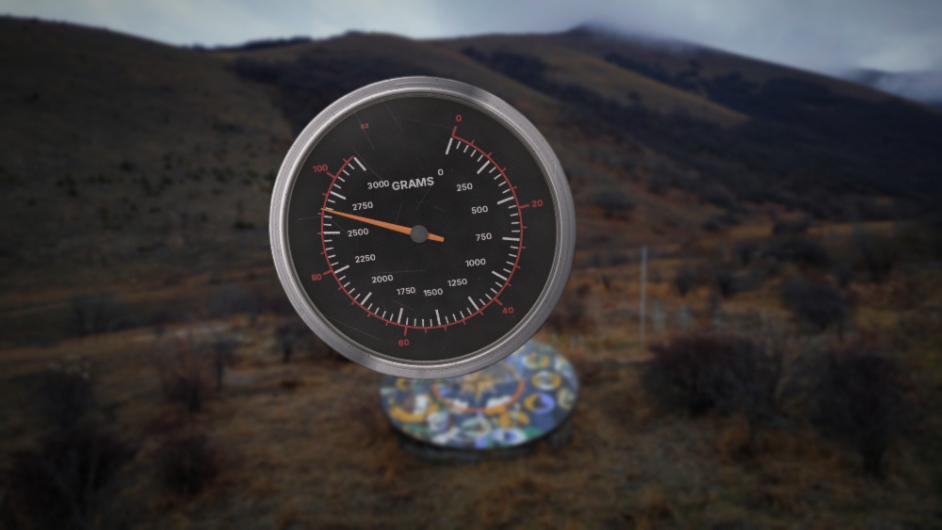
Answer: 2650 g
